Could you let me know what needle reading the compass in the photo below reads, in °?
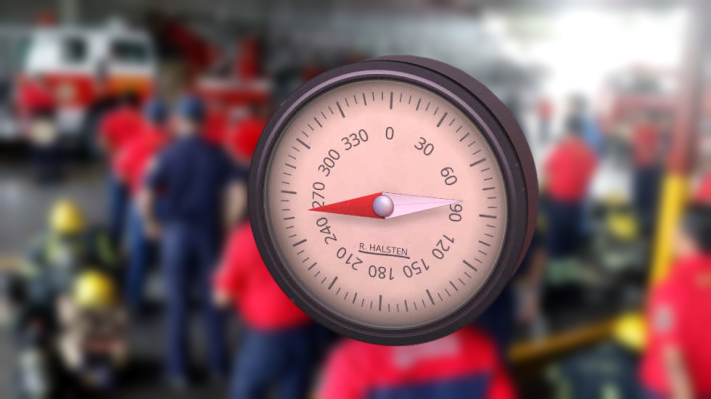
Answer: 260 °
